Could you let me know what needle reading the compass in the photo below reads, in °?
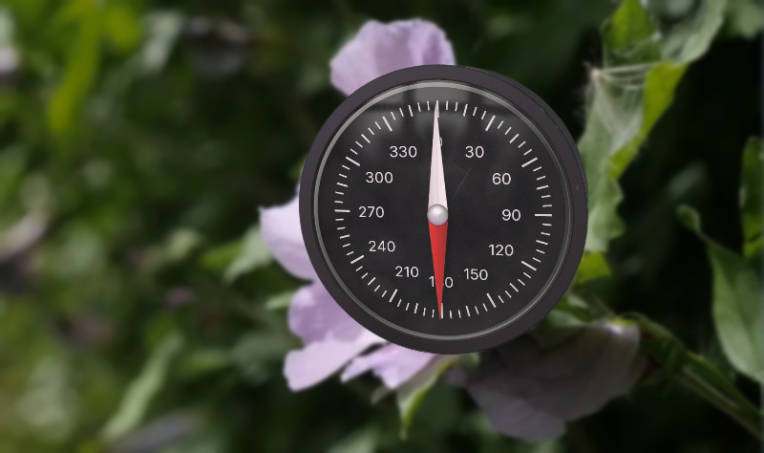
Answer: 180 °
